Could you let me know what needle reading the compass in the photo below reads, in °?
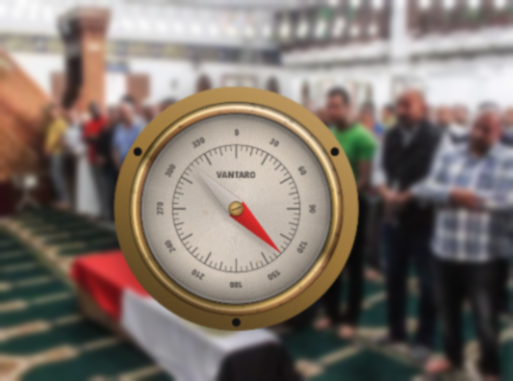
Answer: 135 °
